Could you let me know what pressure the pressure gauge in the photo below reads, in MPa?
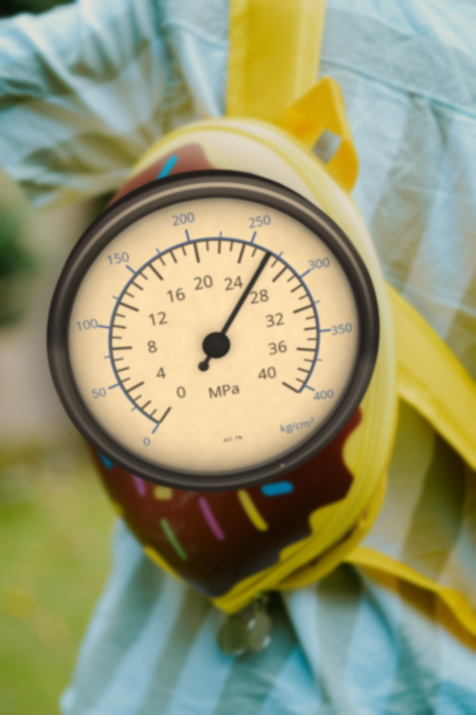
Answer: 26 MPa
